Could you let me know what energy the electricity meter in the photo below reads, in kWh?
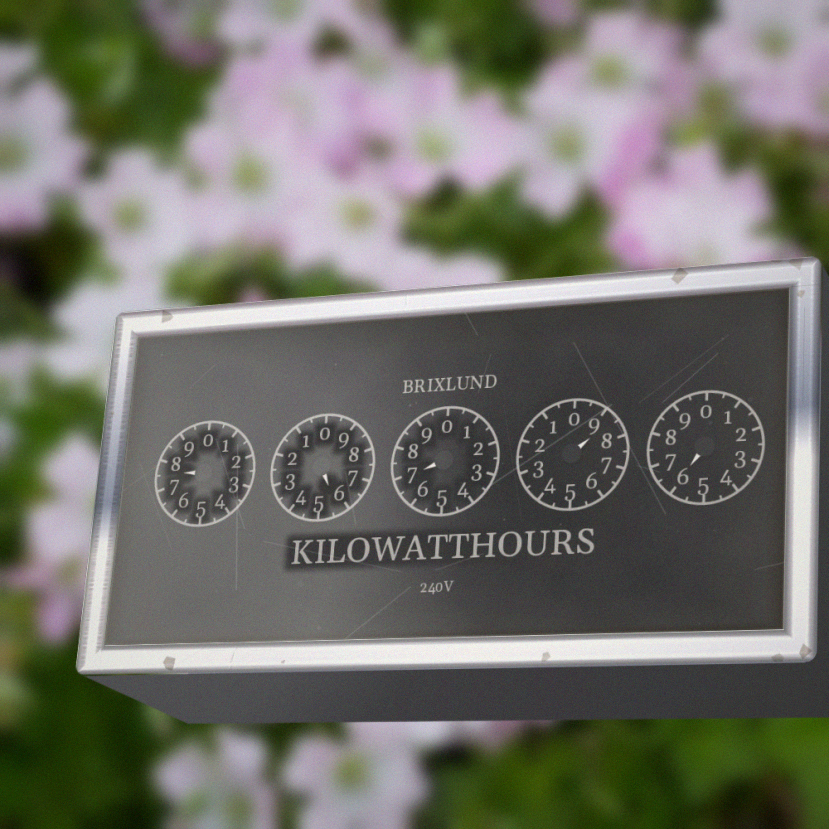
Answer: 75686 kWh
